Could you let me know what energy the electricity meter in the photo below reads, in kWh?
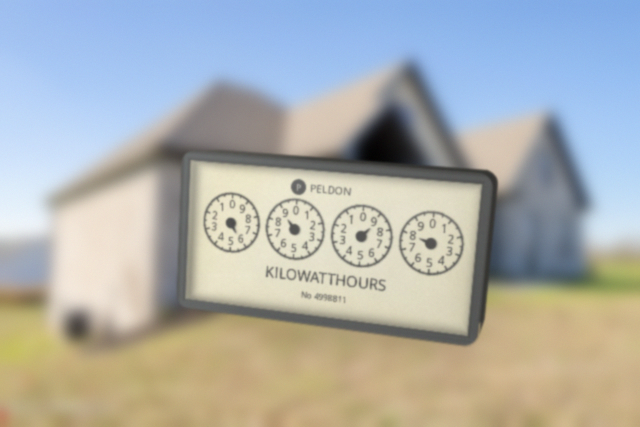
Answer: 5888 kWh
